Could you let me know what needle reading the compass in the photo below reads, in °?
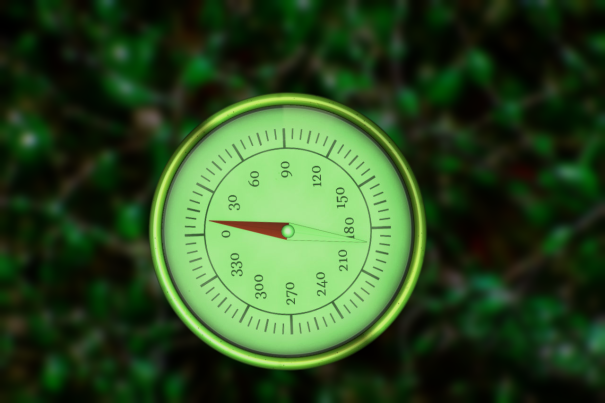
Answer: 10 °
